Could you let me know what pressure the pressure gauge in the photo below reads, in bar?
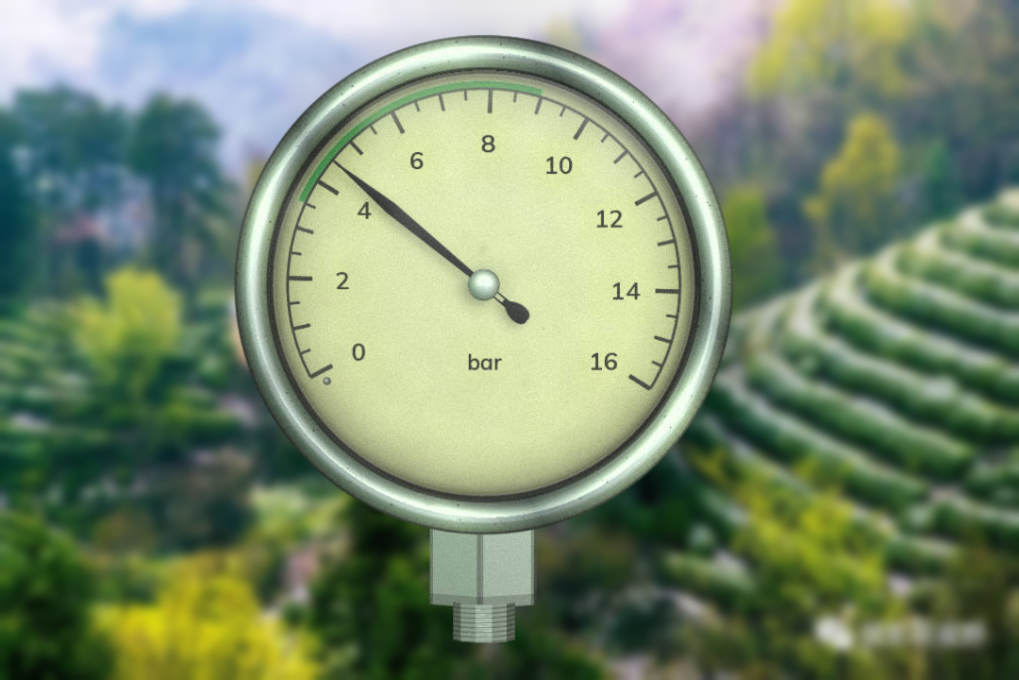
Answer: 4.5 bar
